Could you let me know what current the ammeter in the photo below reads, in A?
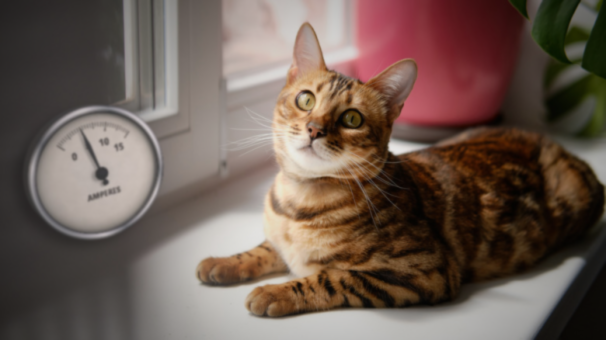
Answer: 5 A
